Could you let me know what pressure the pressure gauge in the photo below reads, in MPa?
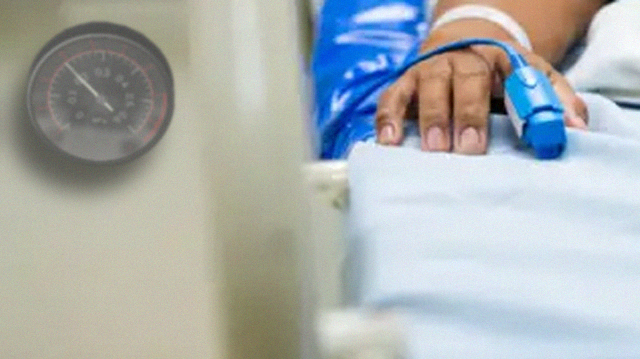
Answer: 0.2 MPa
